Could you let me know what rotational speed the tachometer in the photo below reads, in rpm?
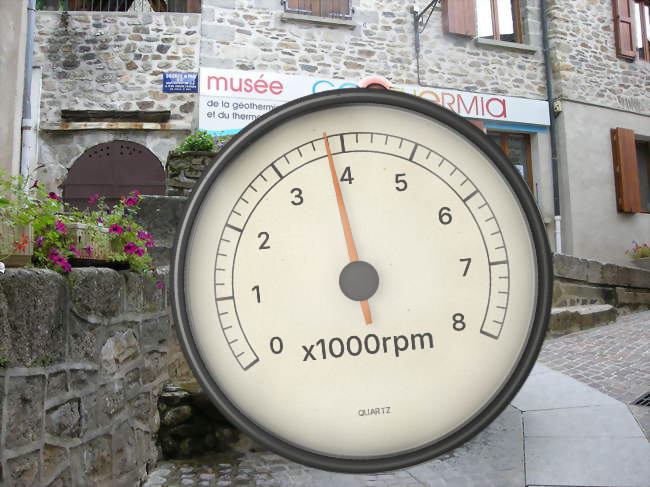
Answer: 3800 rpm
